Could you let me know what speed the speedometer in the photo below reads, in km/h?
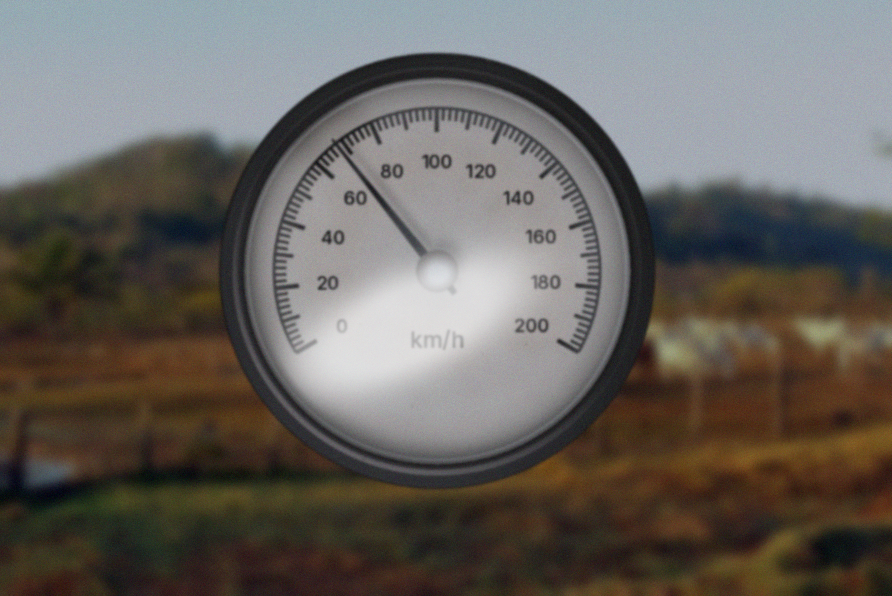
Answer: 68 km/h
